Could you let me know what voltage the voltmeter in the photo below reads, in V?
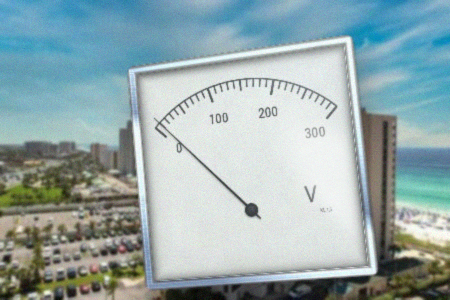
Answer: 10 V
